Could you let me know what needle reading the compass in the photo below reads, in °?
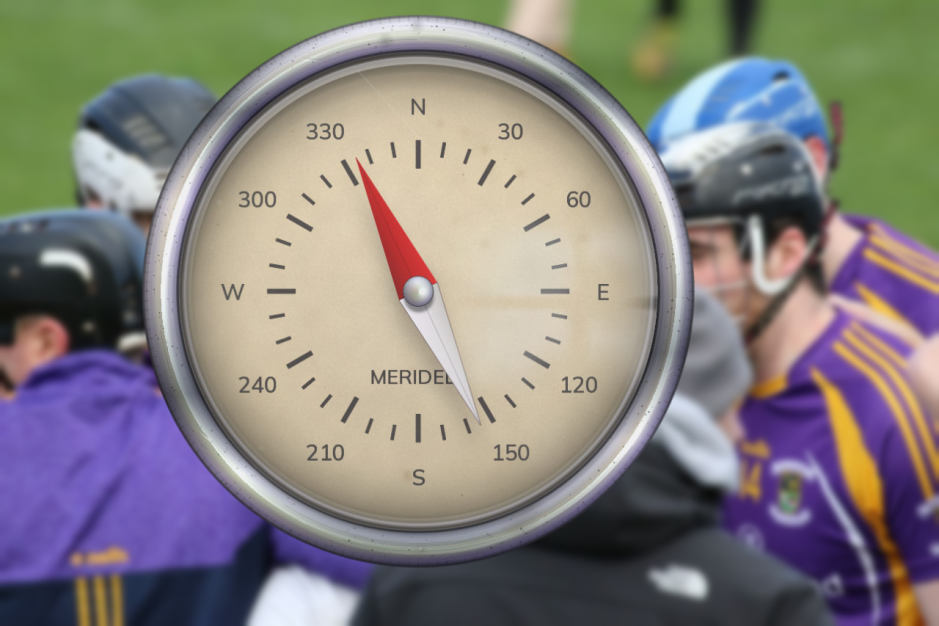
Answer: 335 °
